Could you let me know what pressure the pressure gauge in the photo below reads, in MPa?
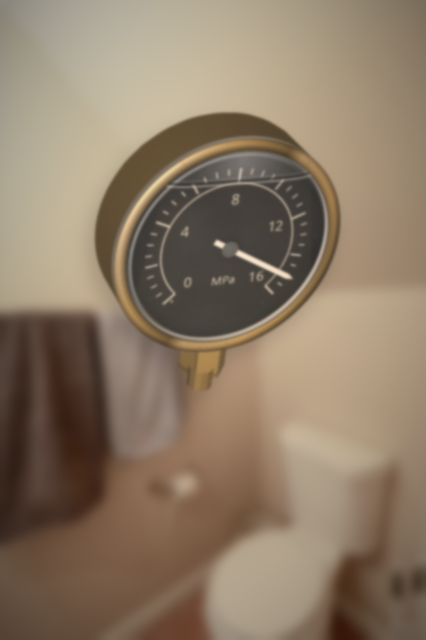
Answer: 15 MPa
